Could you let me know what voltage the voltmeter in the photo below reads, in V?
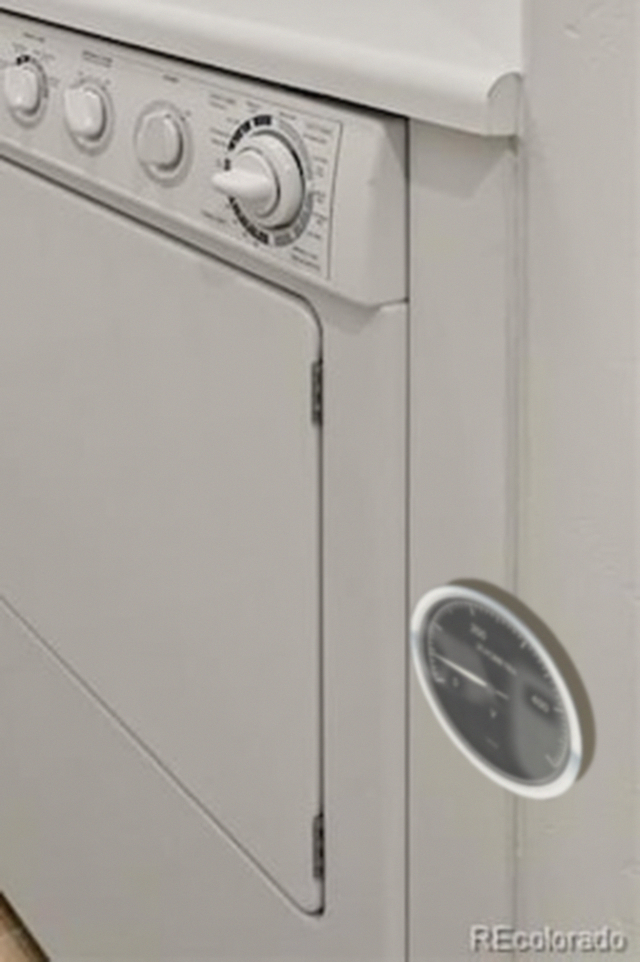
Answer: 50 V
